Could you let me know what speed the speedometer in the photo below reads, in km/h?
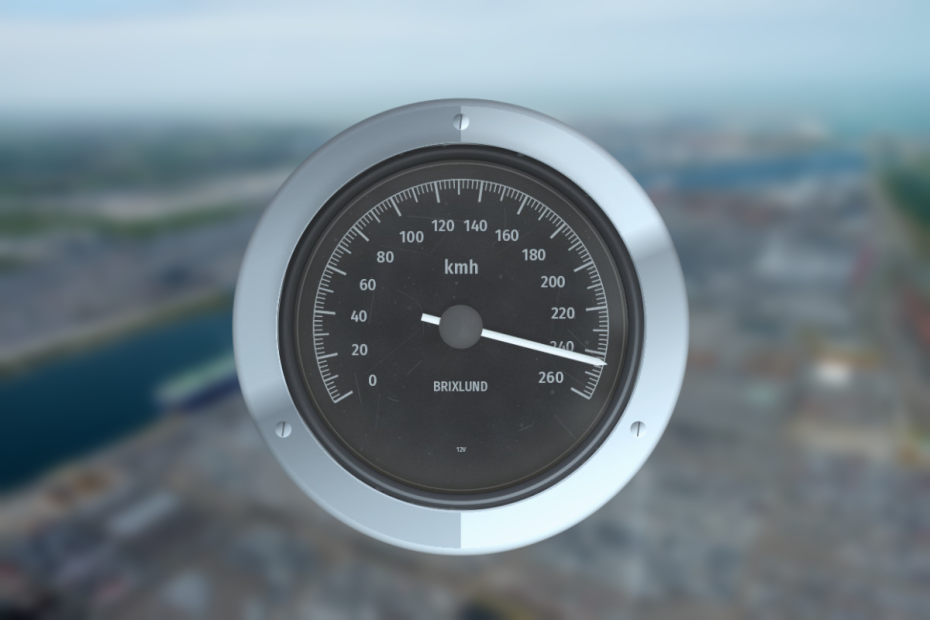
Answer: 244 km/h
